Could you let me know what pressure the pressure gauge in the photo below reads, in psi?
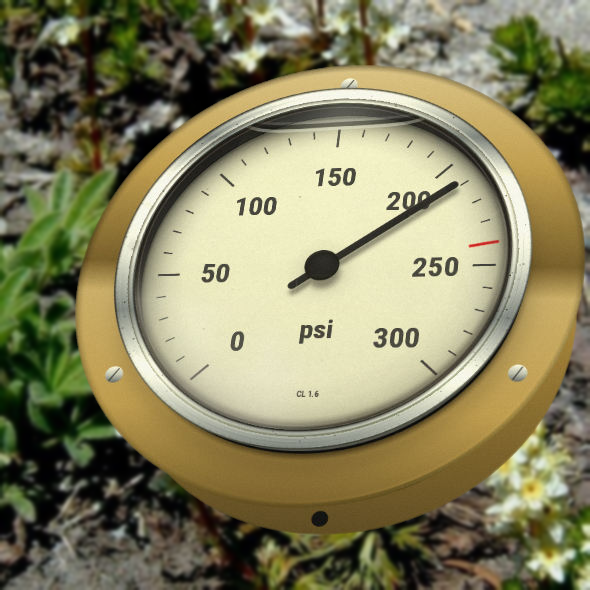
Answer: 210 psi
